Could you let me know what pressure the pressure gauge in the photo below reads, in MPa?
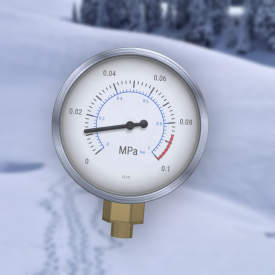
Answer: 0.012 MPa
